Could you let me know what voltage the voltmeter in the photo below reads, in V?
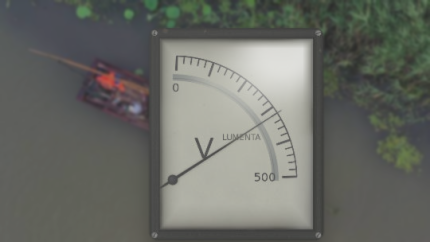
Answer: 320 V
